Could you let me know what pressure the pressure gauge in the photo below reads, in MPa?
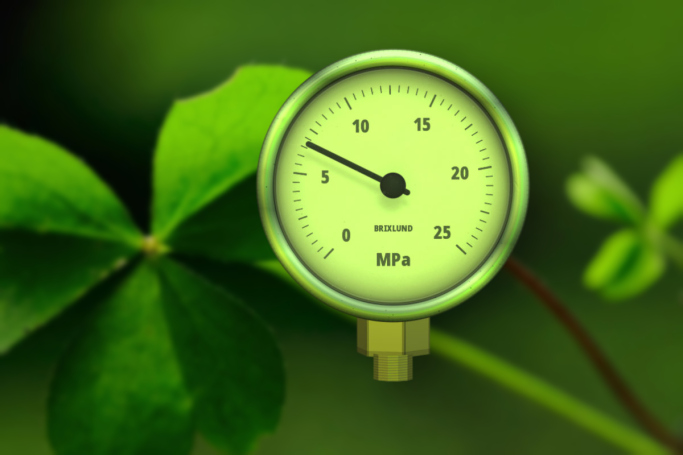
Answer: 6.75 MPa
